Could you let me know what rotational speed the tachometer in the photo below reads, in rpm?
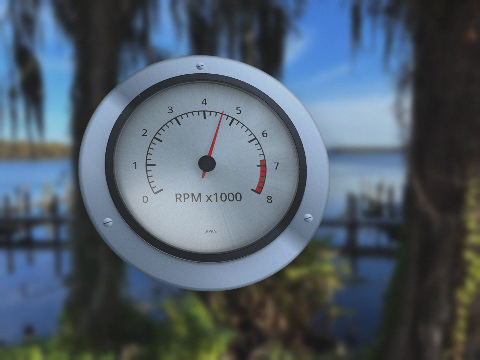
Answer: 4600 rpm
